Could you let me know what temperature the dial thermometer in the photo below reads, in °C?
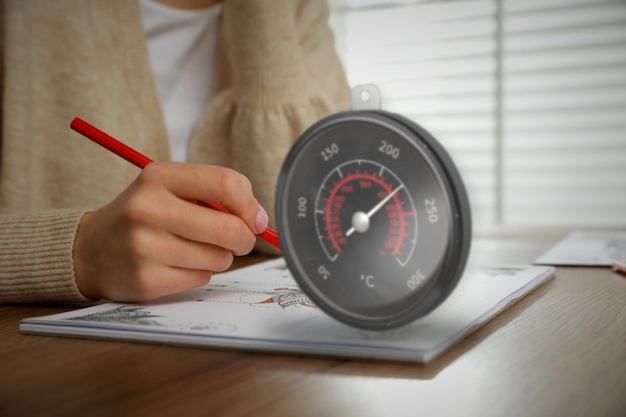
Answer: 225 °C
